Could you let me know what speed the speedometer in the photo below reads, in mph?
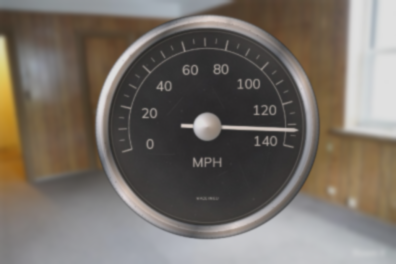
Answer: 132.5 mph
